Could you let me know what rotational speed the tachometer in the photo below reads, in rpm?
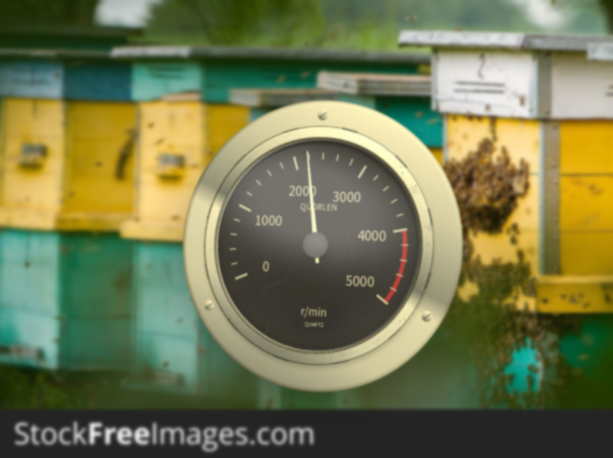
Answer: 2200 rpm
